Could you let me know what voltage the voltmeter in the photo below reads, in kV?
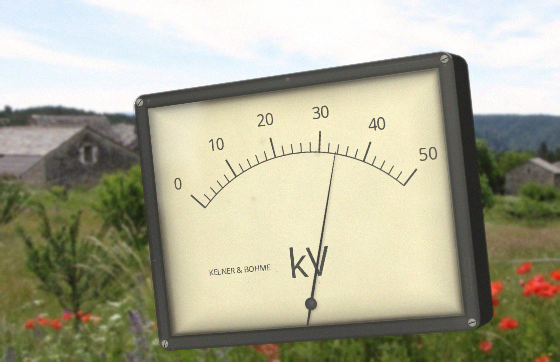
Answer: 34 kV
